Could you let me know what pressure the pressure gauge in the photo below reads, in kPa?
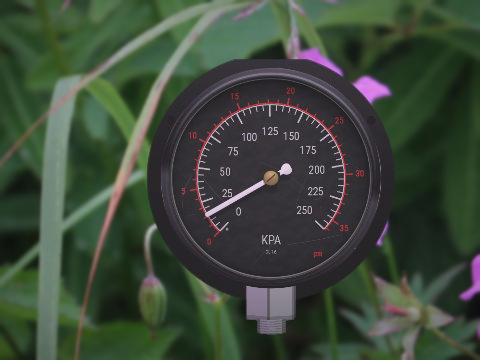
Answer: 15 kPa
